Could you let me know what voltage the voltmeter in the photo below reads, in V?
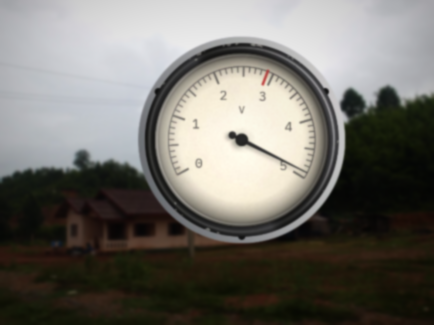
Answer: 4.9 V
